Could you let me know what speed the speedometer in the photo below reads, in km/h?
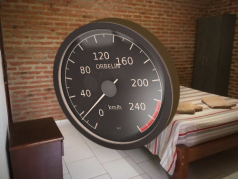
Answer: 15 km/h
